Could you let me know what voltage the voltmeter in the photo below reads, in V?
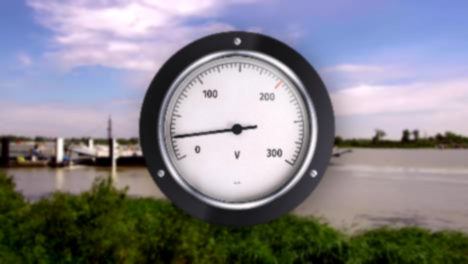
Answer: 25 V
